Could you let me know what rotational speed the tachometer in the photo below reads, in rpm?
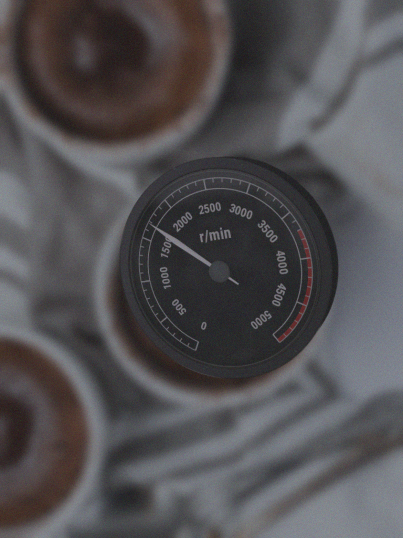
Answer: 1700 rpm
